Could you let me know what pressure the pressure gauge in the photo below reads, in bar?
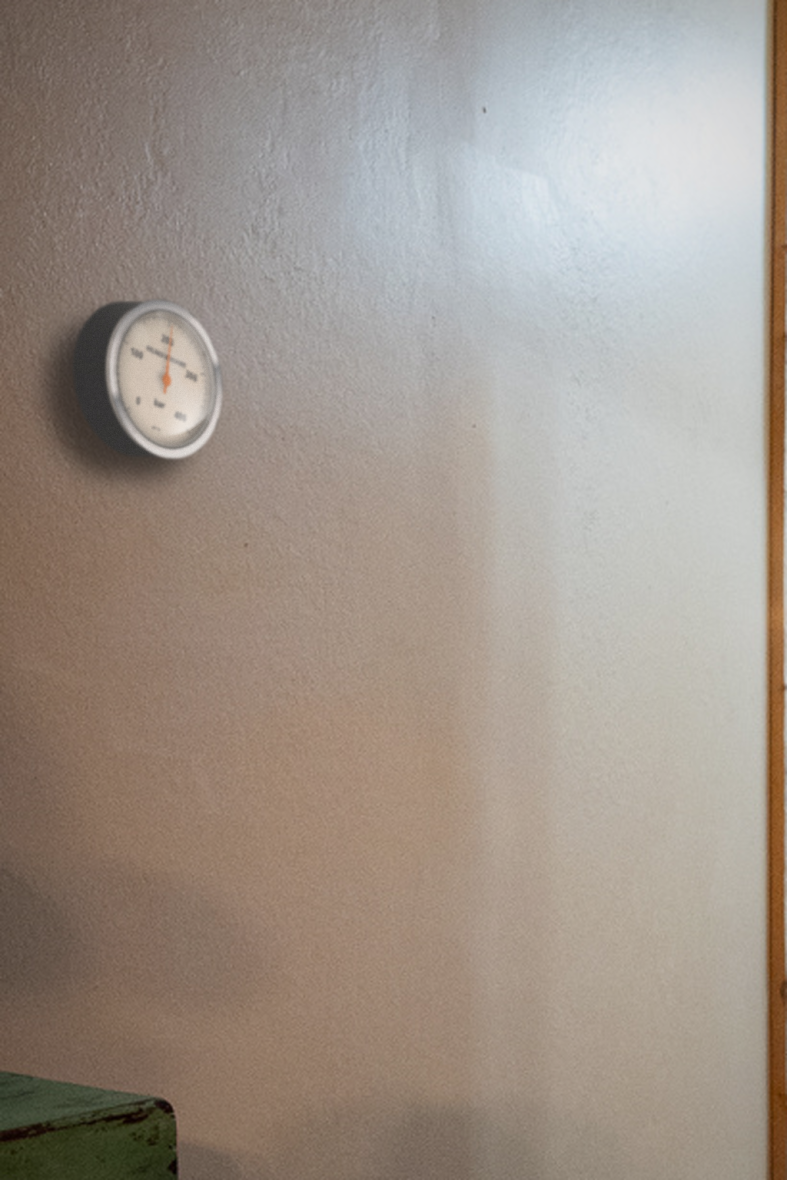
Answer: 200 bar
